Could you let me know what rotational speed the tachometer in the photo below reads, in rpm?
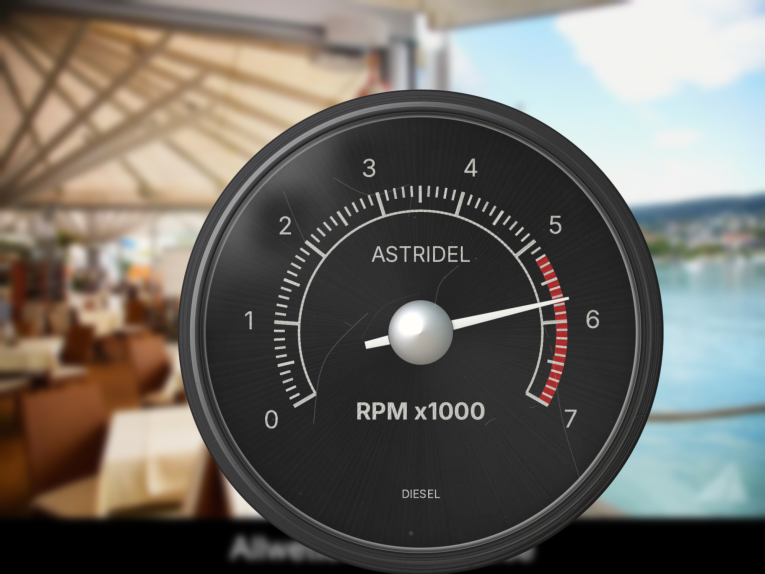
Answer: 5750 rpm
